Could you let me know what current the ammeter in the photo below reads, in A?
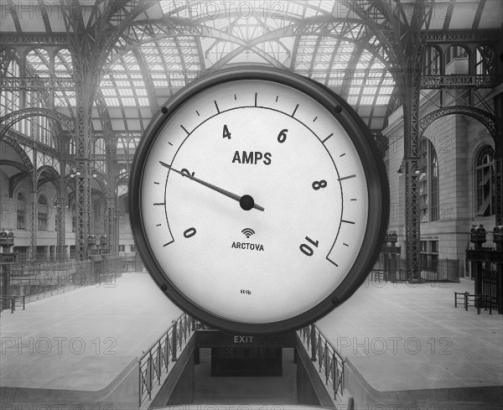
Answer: 2 A
